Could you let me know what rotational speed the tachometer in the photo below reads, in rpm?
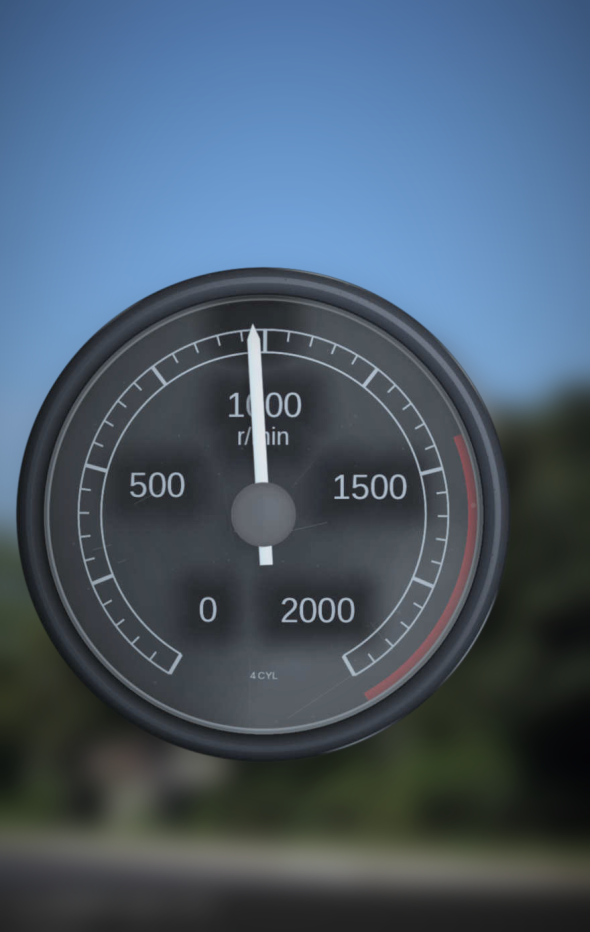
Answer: 975 rpm
